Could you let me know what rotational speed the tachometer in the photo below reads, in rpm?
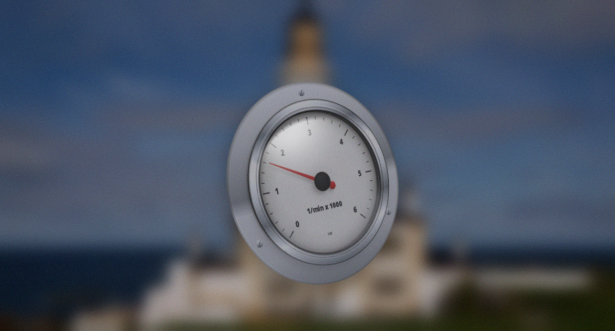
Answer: 1600 rpm
